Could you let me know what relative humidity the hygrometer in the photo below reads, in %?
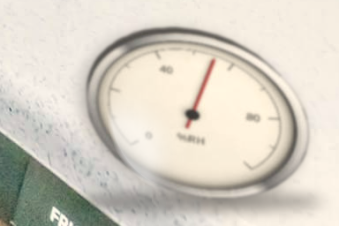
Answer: 55 %
